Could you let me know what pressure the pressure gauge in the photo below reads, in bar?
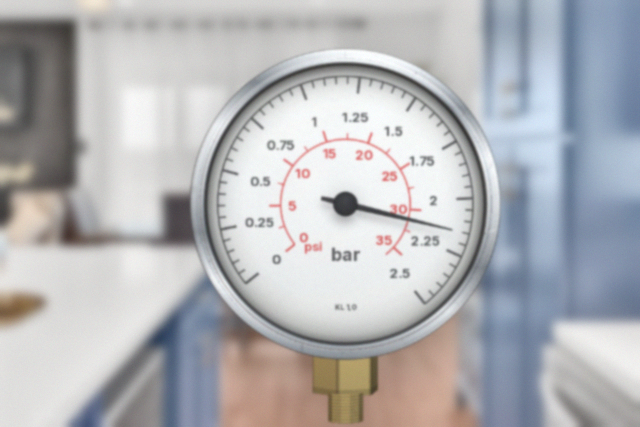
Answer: 2.15 bar
